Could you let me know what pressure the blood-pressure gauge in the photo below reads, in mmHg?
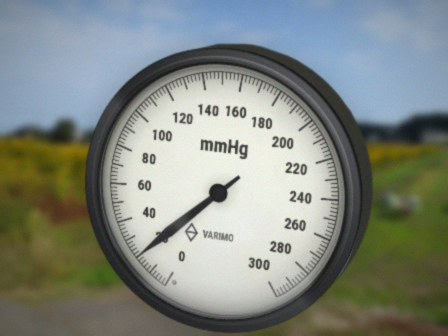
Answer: 20 mmHg
